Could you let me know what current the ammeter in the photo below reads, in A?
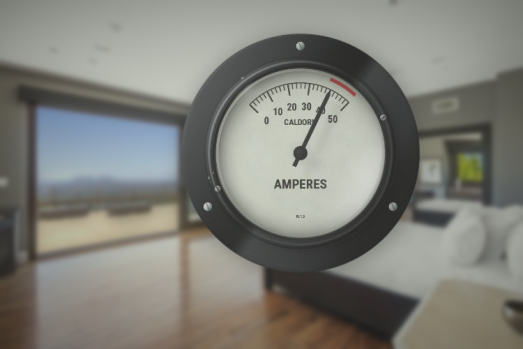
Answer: 40 A
